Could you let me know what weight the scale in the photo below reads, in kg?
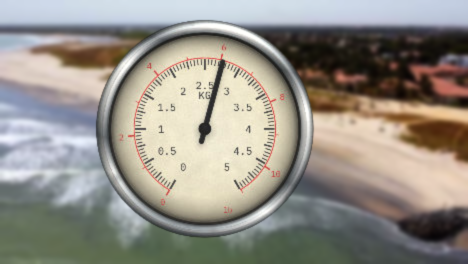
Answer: 2.75 kg
